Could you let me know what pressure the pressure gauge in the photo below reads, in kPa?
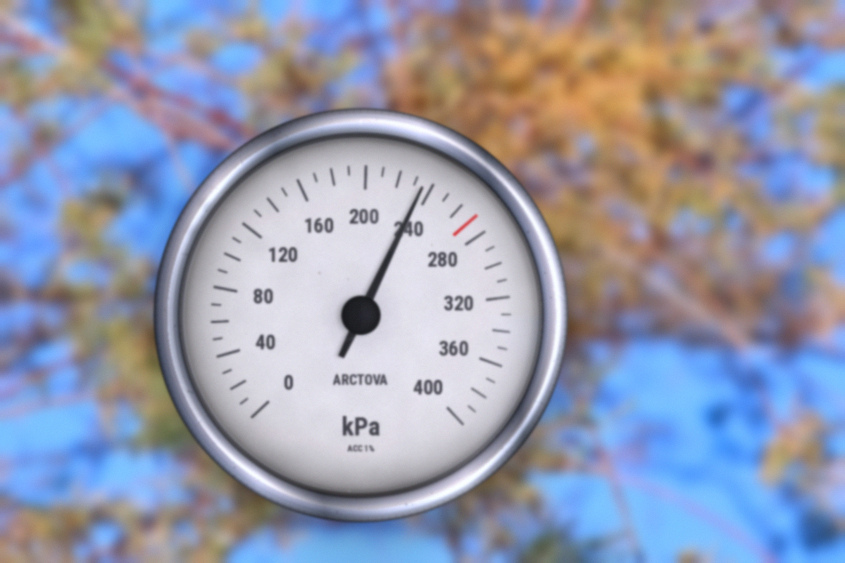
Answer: 235 kPa
